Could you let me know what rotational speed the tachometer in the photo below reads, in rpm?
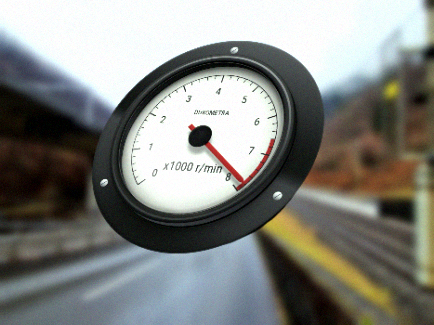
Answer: 7800 rpm
